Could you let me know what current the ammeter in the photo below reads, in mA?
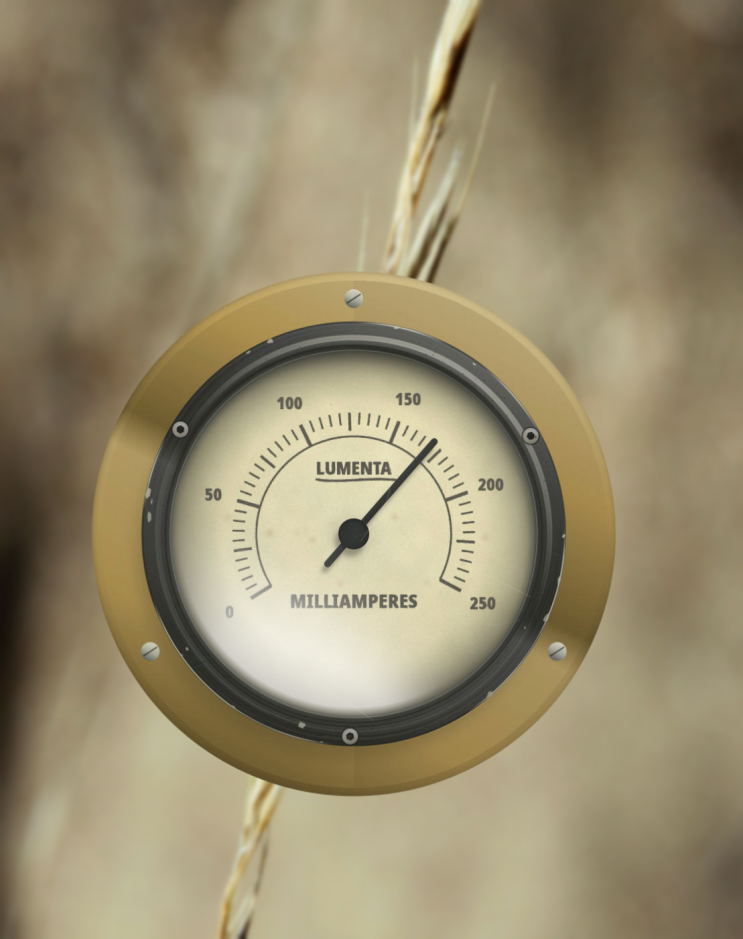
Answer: 170 mA
